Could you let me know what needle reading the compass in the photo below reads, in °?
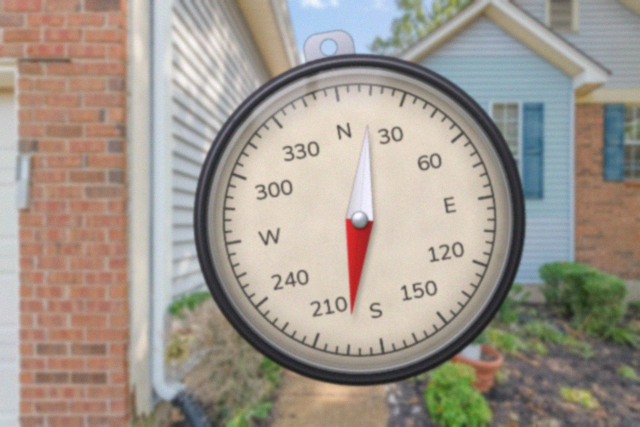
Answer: 195 °
